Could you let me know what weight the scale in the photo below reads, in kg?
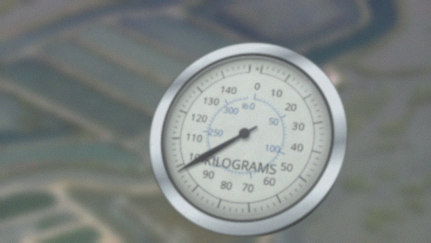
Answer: 98 kg
